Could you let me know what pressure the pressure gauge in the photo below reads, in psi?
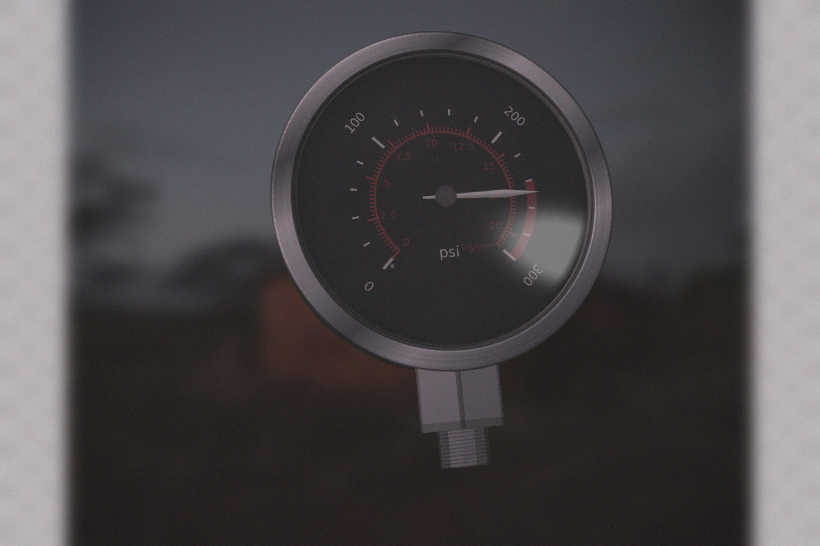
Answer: 250 psi
